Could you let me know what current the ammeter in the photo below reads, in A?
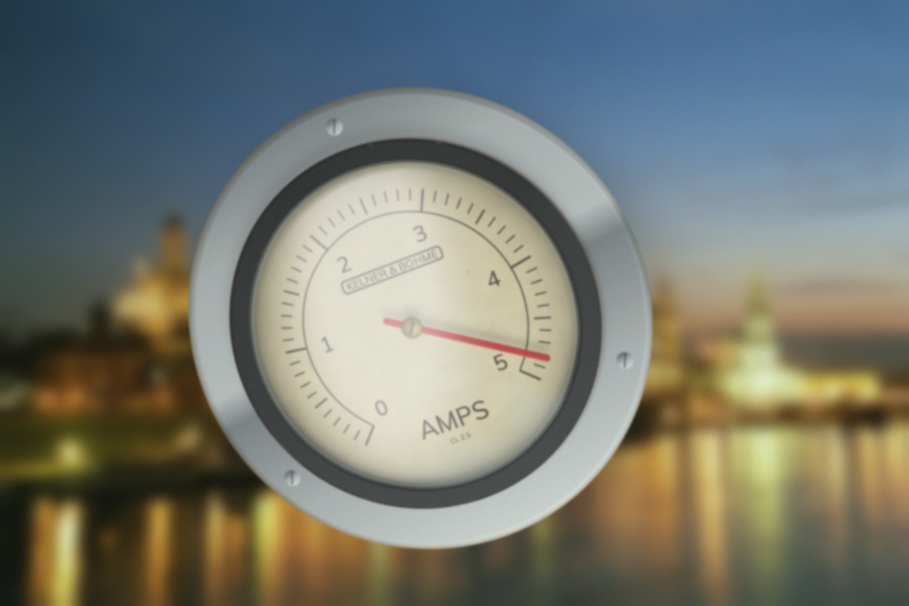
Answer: 4.8 A
